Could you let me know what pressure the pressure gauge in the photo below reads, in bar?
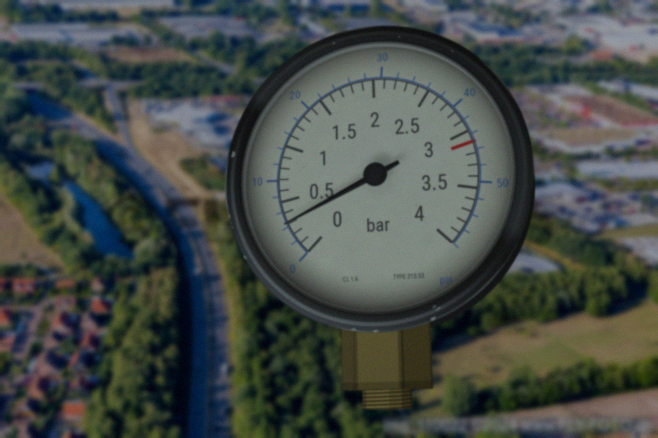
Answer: 0.3 bar
